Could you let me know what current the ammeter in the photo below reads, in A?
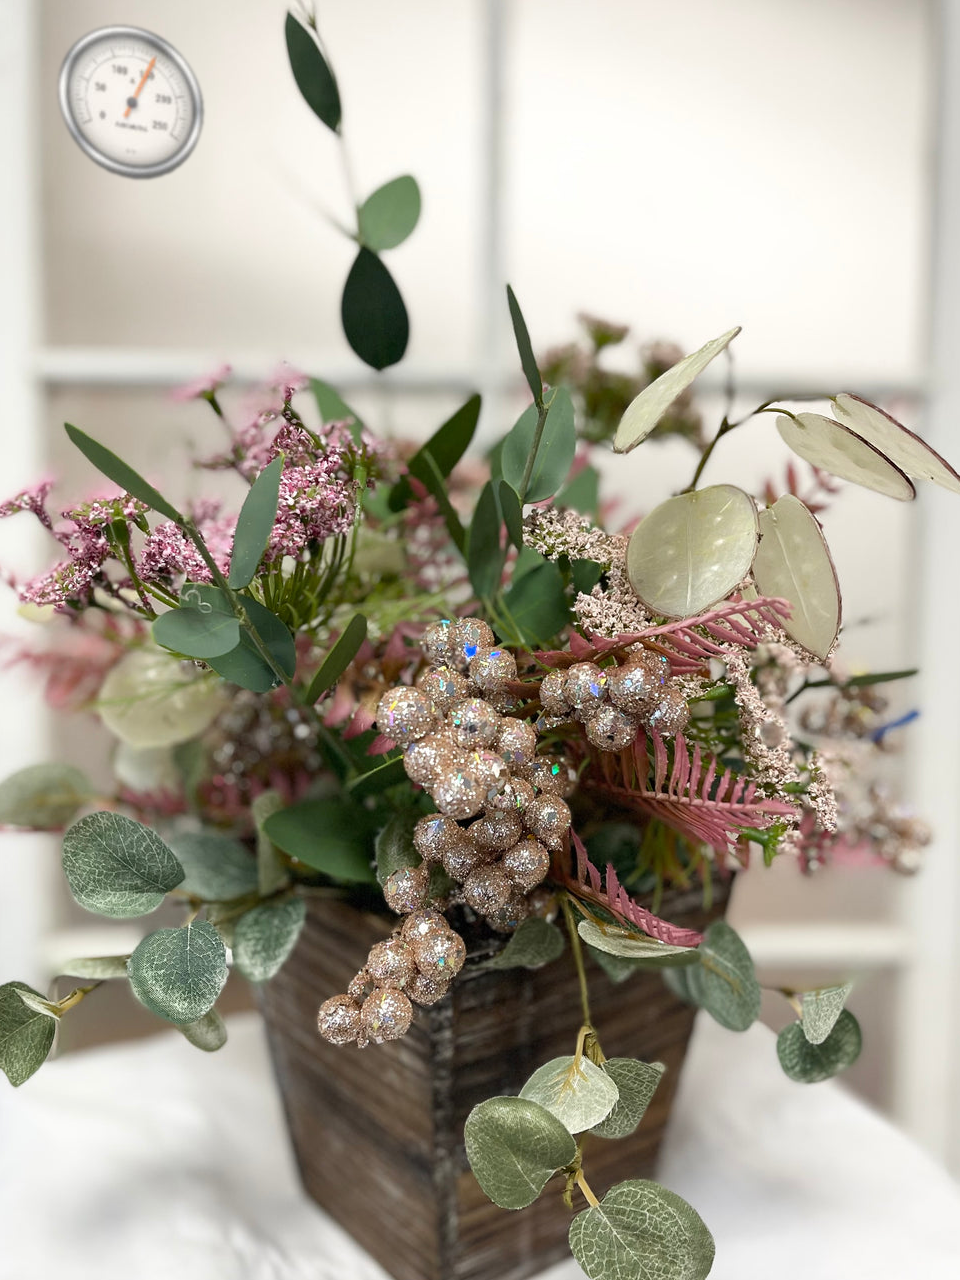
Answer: 150 A
